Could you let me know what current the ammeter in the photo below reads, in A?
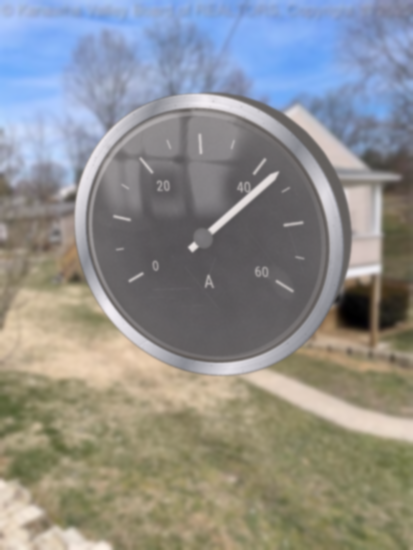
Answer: 42.5 A
